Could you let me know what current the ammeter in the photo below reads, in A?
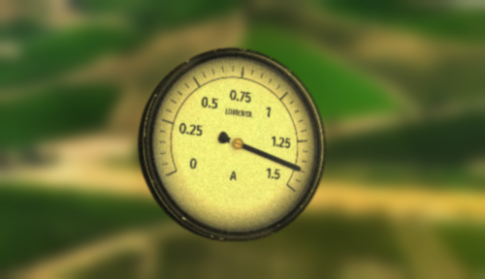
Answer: 1.4 A
